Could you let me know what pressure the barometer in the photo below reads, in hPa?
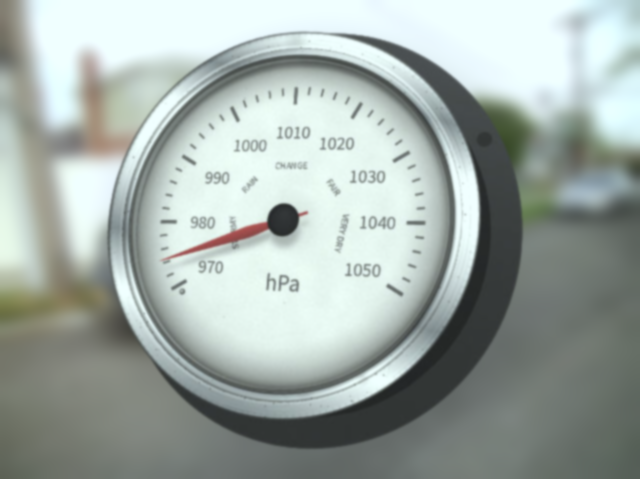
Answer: 974 hPa
